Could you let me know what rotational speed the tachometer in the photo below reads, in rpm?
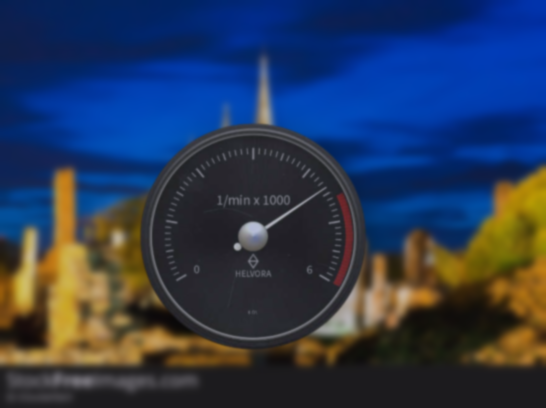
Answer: 4400 rpm
